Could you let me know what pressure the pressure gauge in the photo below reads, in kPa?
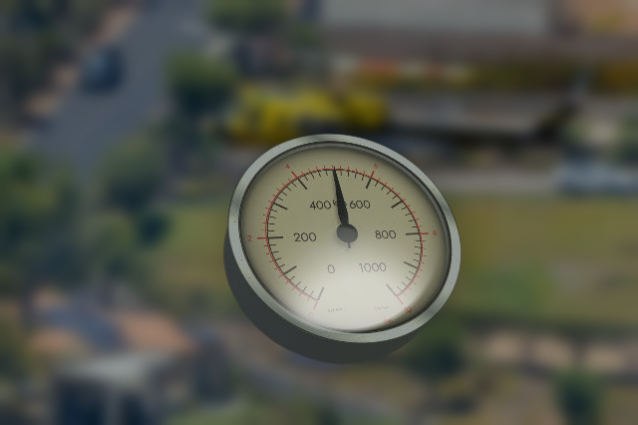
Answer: 500 kPa
